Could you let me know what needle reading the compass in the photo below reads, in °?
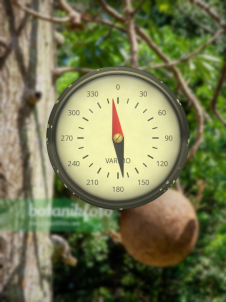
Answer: 352.5 °
